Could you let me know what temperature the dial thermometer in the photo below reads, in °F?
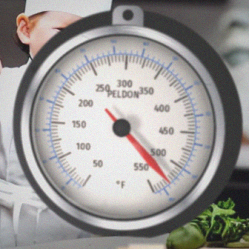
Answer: 525 °F
